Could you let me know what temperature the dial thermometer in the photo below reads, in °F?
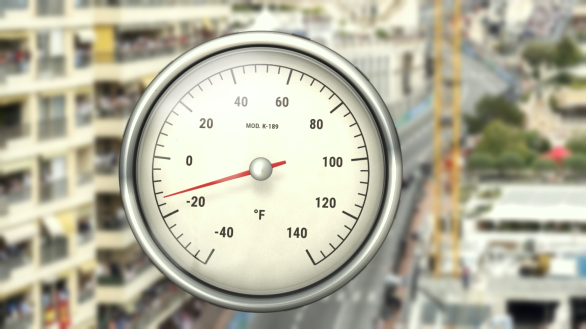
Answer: -14 °F
